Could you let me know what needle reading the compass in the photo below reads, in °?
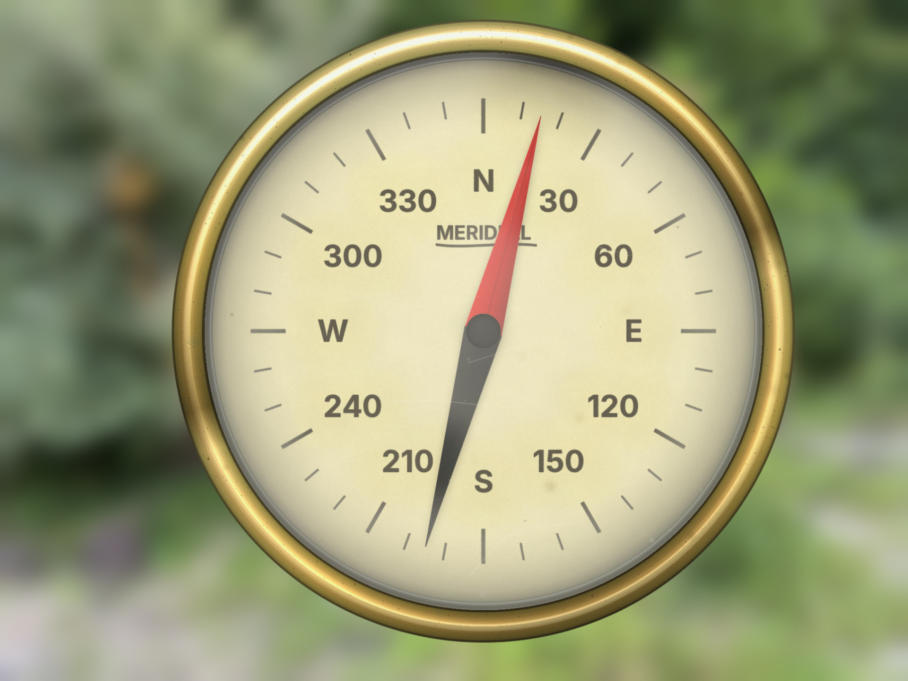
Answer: 15 °
